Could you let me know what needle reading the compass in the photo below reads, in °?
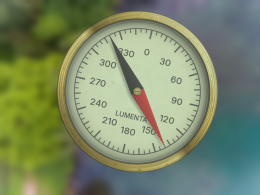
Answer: 140 °
